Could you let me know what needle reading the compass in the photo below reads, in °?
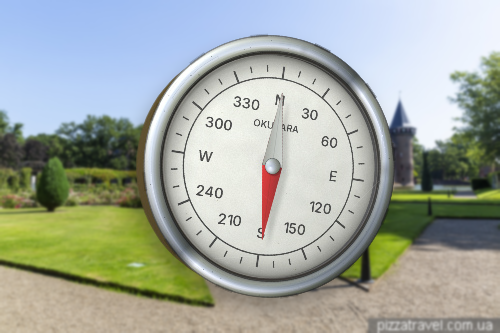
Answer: 180 °
